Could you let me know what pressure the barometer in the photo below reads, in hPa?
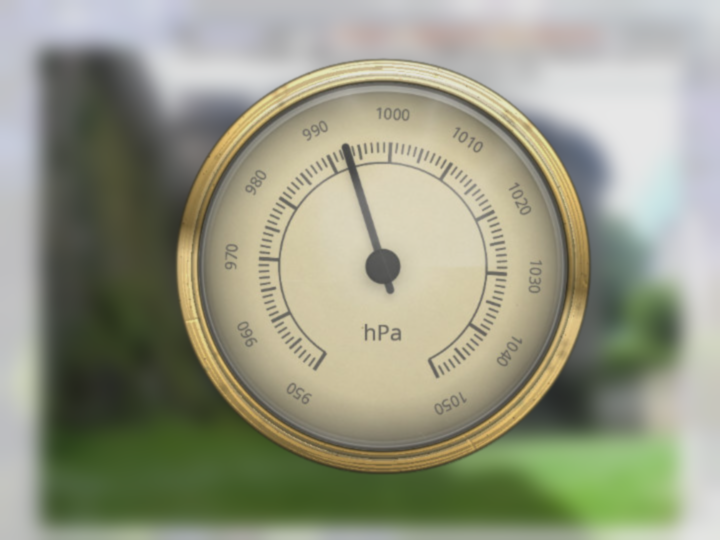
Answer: 993 hPa
